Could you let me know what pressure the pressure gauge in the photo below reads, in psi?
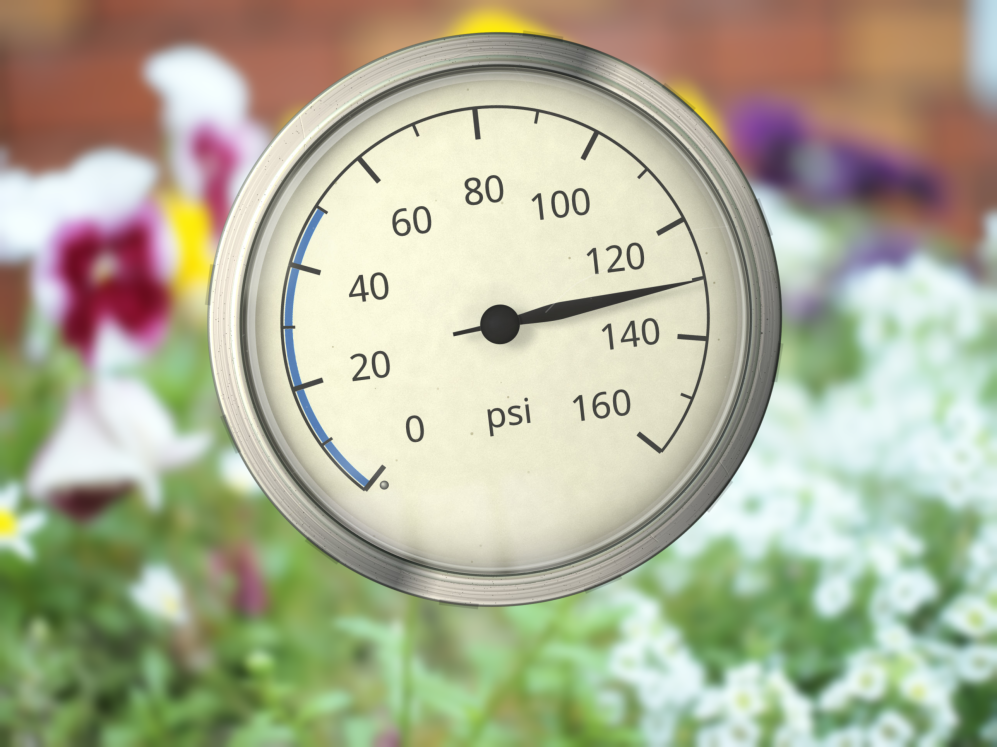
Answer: 130 psi
